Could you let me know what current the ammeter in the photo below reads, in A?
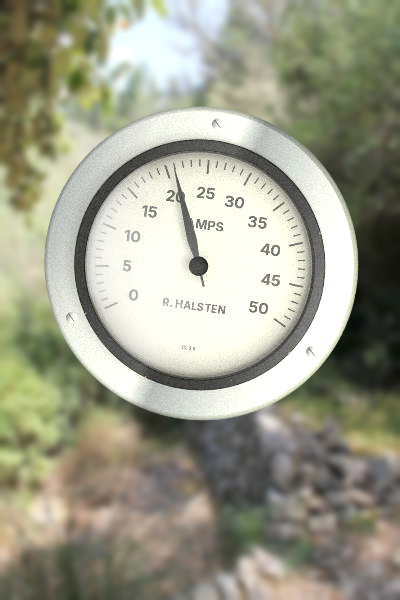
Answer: 21 A
